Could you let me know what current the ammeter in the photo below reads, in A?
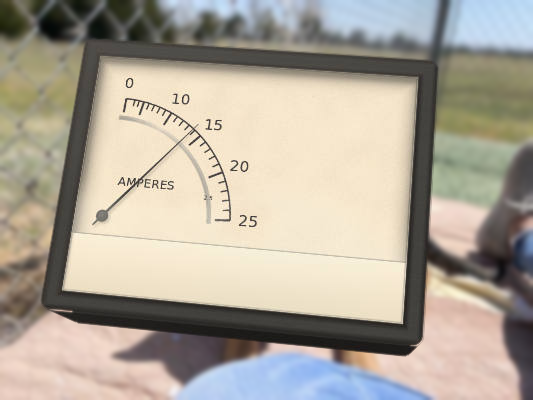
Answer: 14 A
